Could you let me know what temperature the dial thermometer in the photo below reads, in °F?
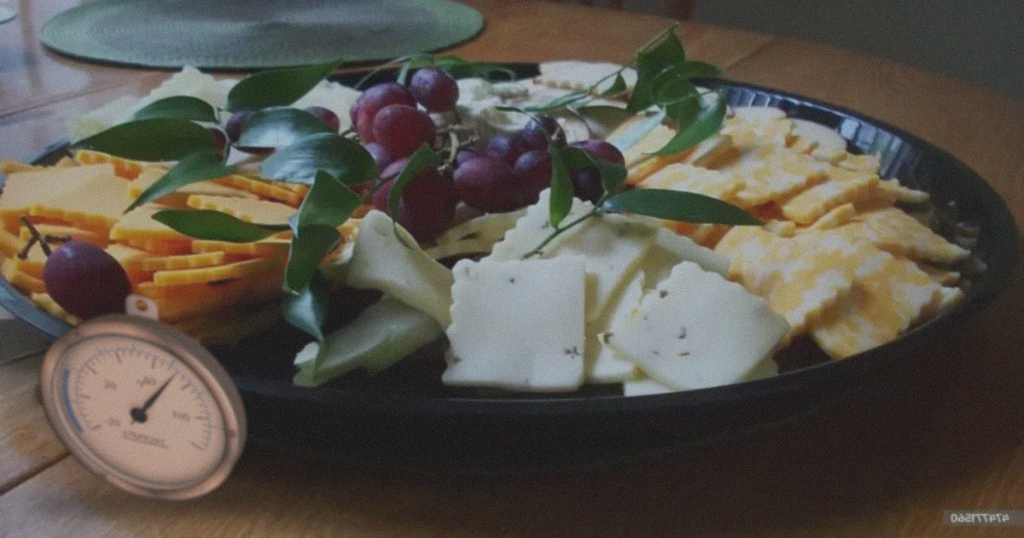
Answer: 72 °F
